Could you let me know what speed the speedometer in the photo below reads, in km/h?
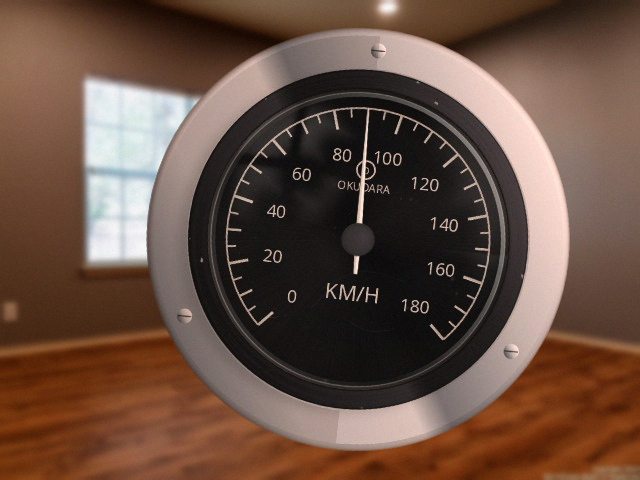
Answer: 90 km/h
